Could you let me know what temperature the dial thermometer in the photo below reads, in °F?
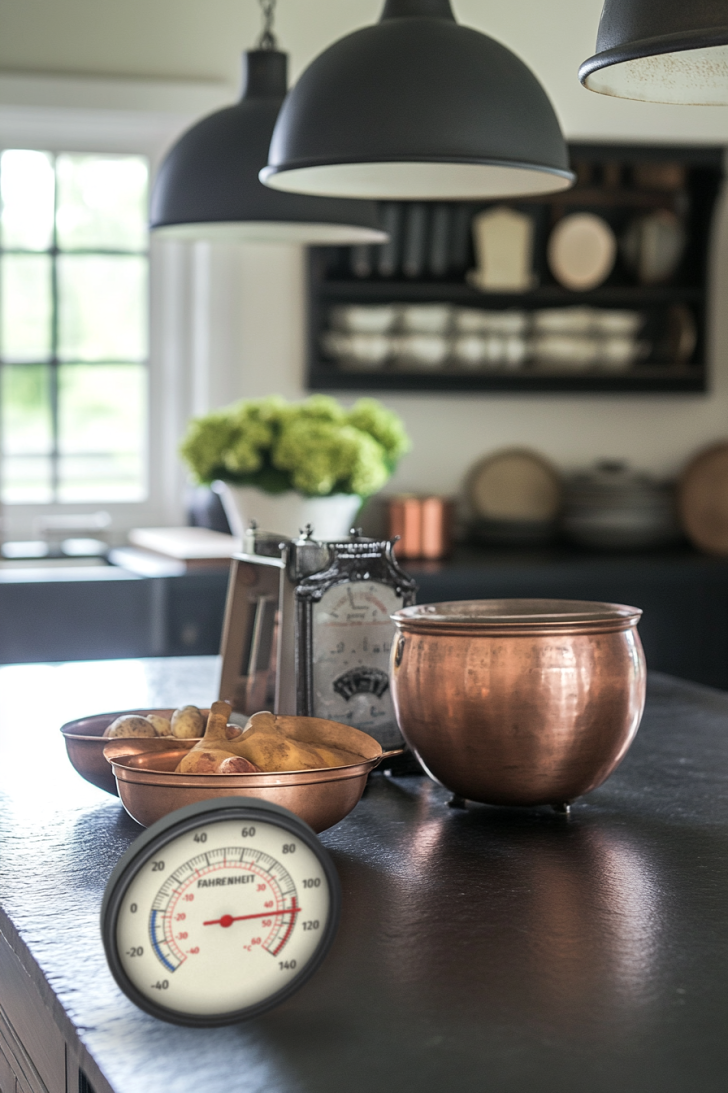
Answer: 110 °F
